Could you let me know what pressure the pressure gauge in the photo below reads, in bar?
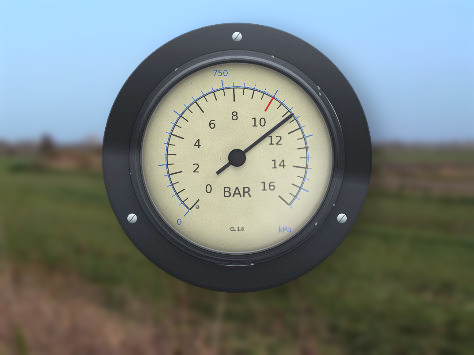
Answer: 11.25 bar
